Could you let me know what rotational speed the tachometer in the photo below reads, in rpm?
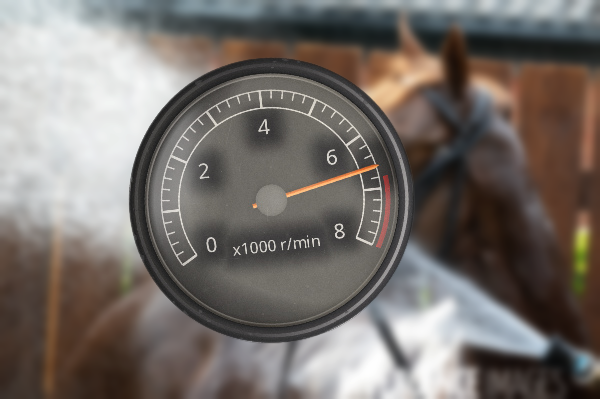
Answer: 6600 rpm
